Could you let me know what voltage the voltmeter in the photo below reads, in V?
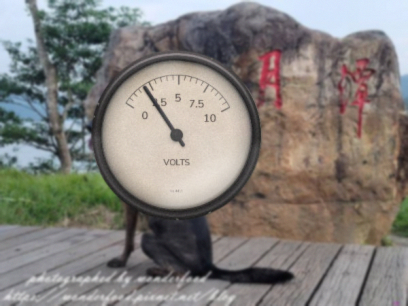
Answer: 2 V
